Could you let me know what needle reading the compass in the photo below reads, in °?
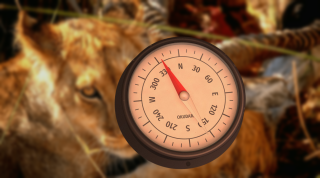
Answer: 335 °
